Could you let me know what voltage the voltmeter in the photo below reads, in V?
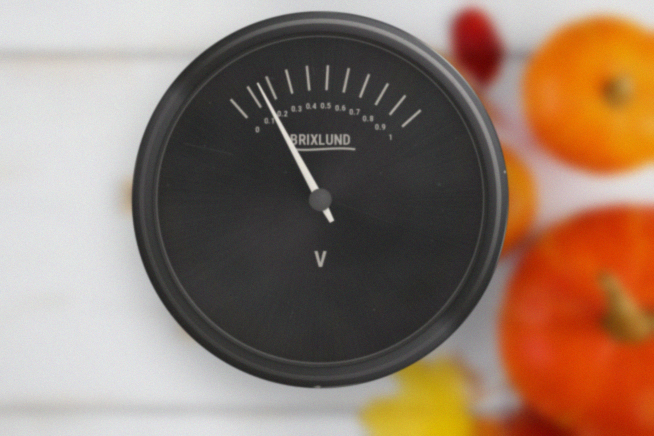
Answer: 0.15 V
